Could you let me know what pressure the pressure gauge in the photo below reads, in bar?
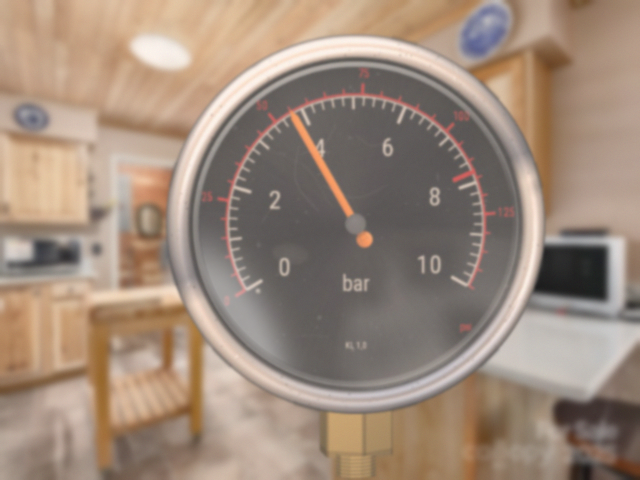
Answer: 3.8 bar
